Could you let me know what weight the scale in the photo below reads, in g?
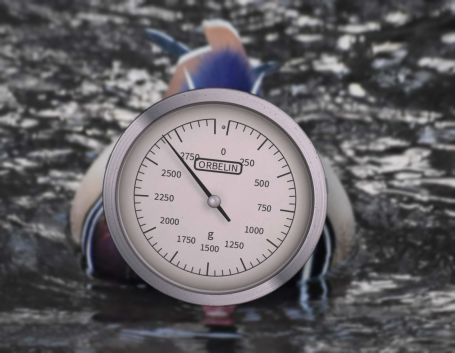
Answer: 2675 g
